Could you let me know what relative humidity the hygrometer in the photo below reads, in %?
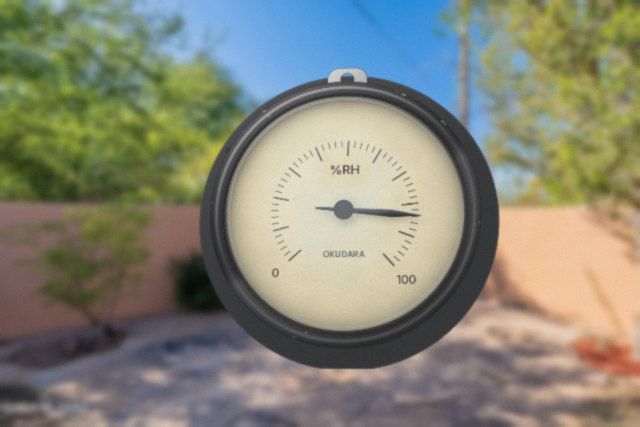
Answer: 84 %
